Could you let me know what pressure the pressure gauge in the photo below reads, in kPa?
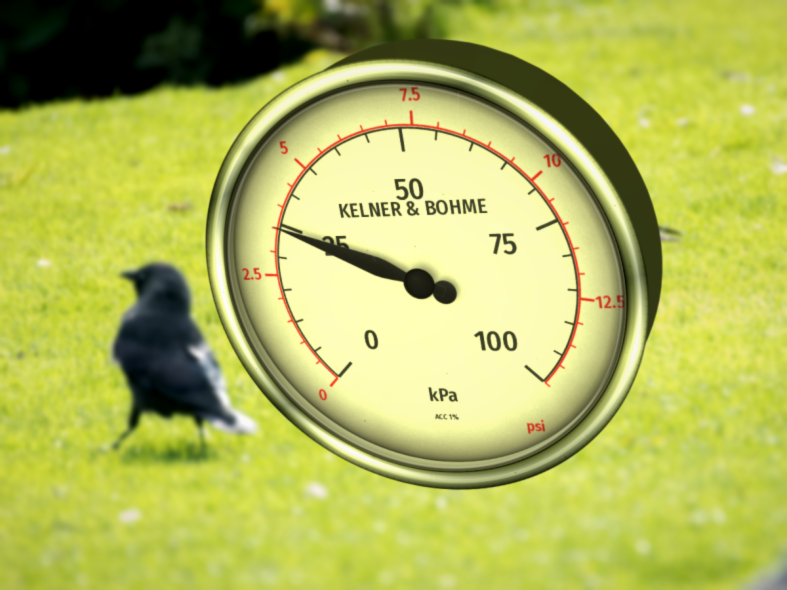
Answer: 25 kPa
